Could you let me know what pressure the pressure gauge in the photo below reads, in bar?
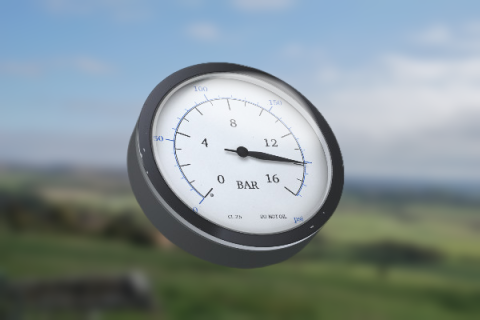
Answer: 14 bar
